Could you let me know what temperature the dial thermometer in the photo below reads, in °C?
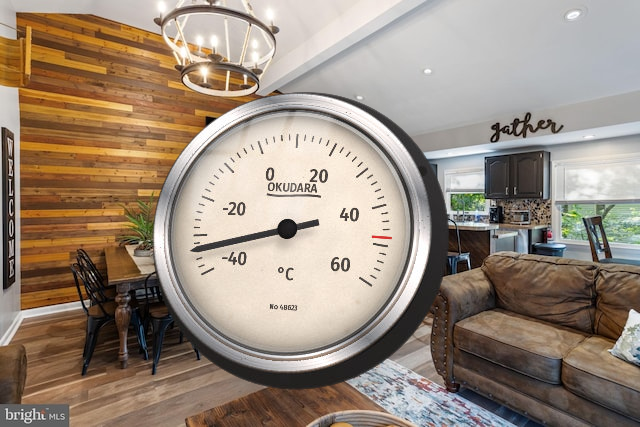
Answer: -34 °C
